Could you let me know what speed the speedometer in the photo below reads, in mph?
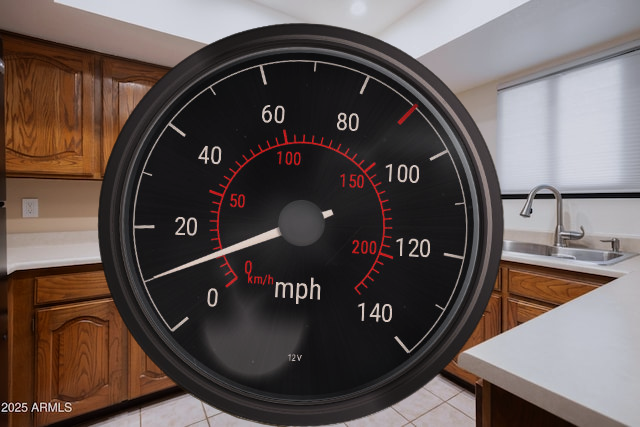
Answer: 10 mph
